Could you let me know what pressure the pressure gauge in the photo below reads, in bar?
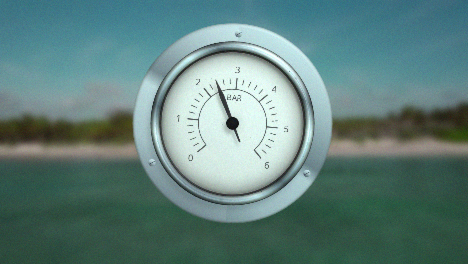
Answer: 2.4 bar
